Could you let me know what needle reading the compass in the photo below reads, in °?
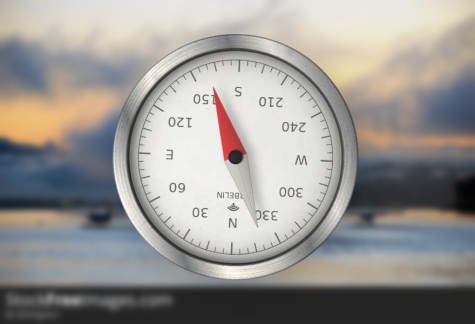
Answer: 160 °
